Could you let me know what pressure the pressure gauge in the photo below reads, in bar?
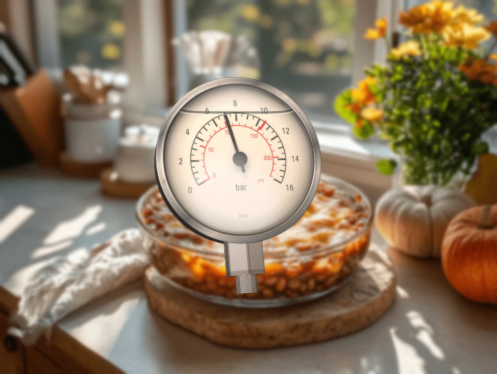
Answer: 7 bar
